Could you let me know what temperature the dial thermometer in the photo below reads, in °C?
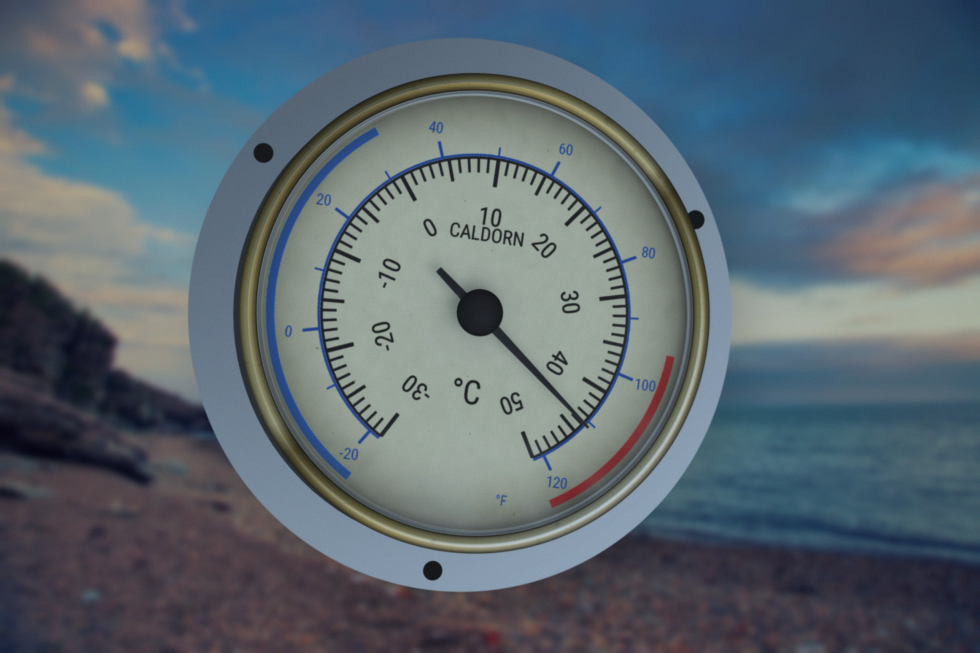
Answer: 44 °C
